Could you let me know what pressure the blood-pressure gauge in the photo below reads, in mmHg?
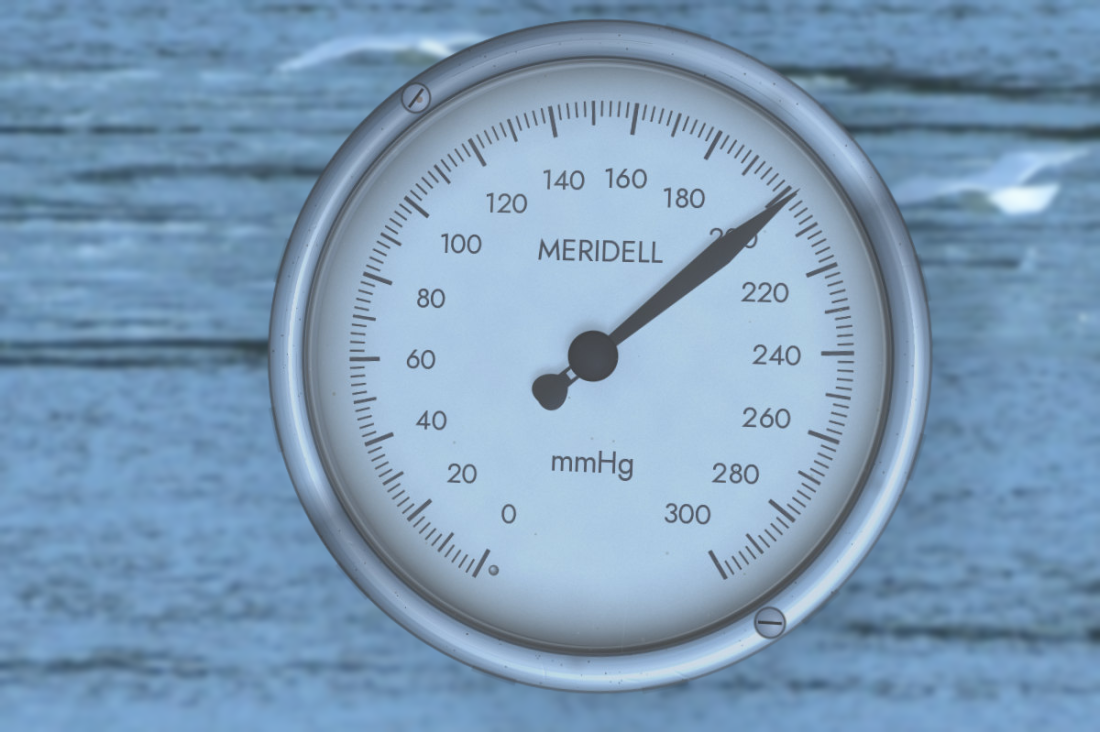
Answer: 202 mmHg
